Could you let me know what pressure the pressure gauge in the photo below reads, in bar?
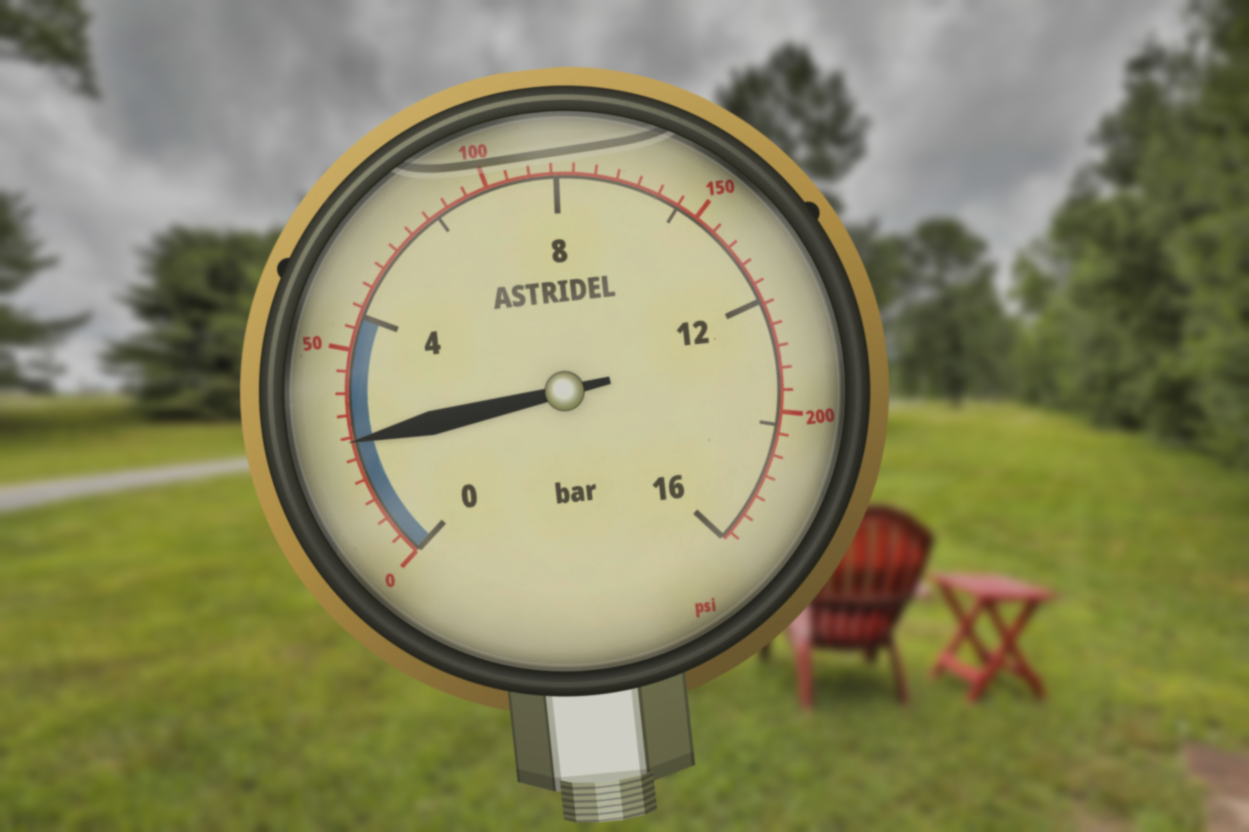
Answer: 2 bar
